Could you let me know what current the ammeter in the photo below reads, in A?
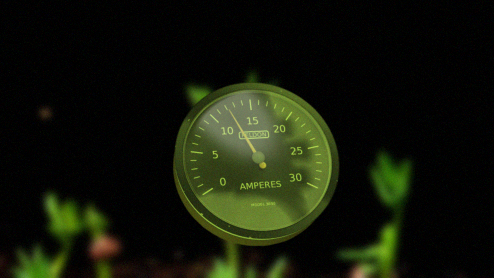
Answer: 12 A
